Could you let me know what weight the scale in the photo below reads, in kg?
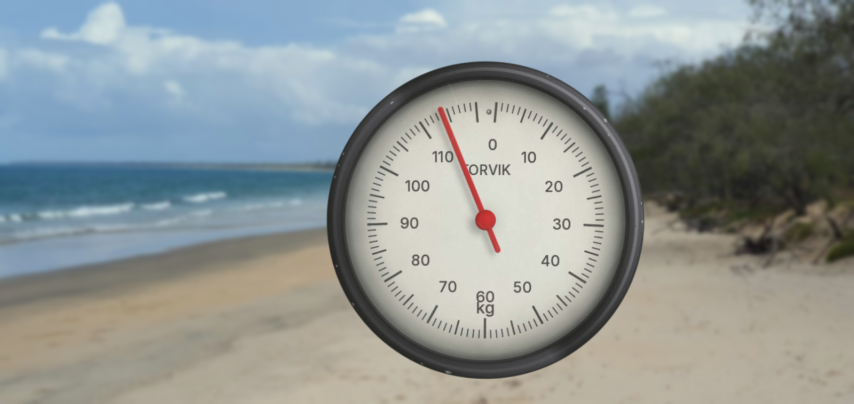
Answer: 114 kg
